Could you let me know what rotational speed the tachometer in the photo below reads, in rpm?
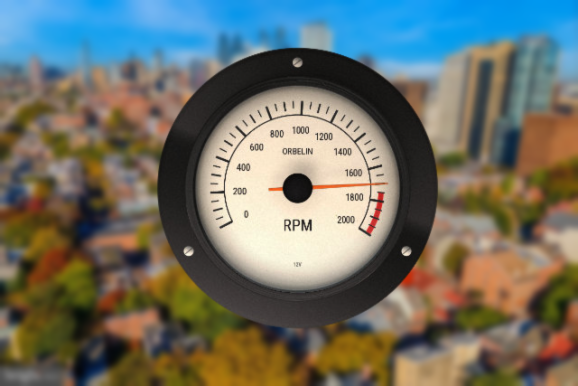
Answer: 1700 rpm
